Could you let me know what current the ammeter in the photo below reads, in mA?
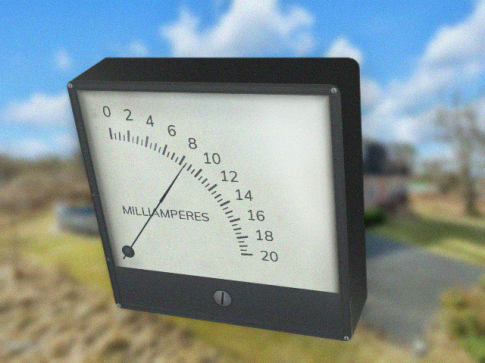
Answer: 8.5 mA
